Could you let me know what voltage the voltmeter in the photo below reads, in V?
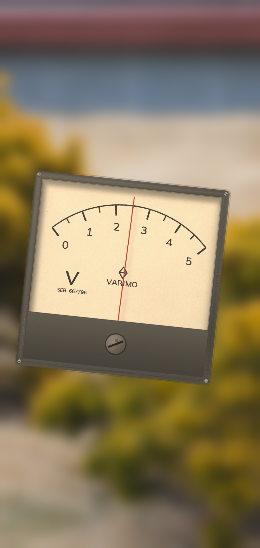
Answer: 2.5 V
